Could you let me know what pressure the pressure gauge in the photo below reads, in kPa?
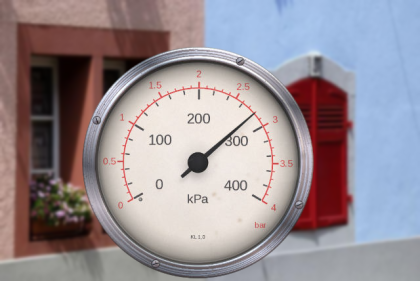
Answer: 280 kPa
